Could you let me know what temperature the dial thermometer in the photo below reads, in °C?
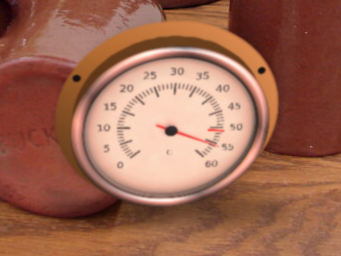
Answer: 55 °C
